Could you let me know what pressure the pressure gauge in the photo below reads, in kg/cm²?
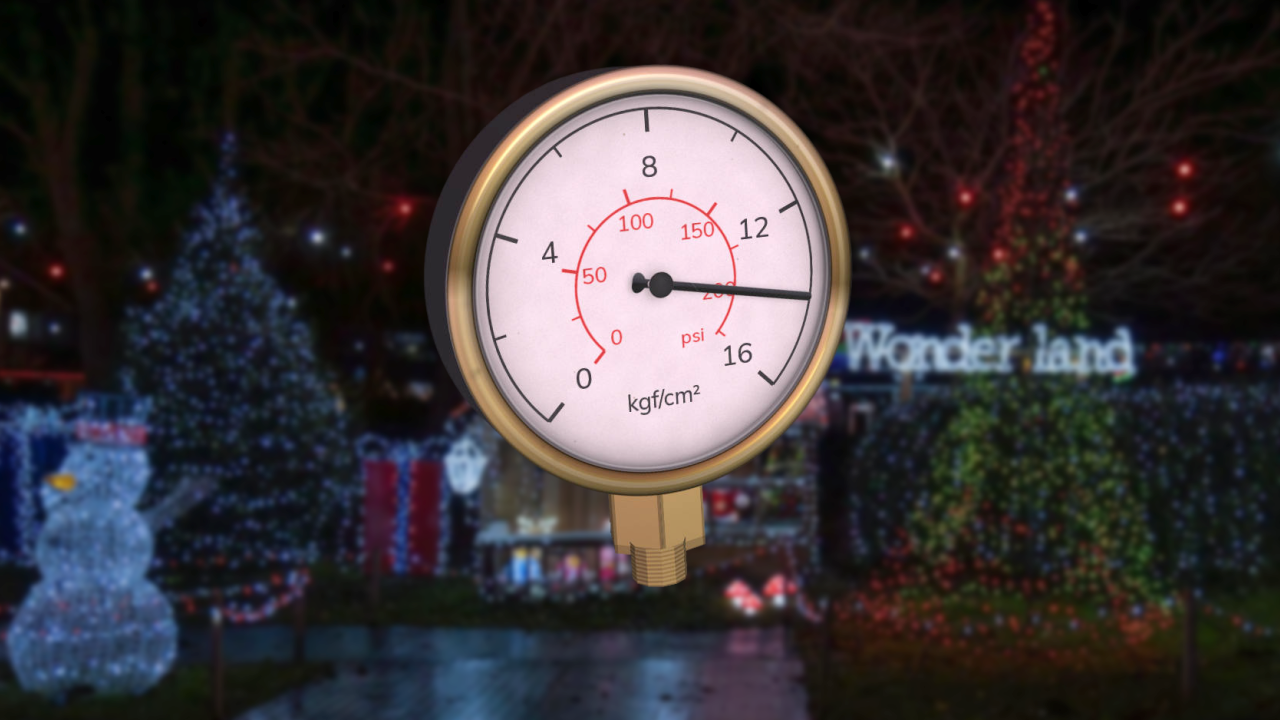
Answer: 14 kg/cm²
